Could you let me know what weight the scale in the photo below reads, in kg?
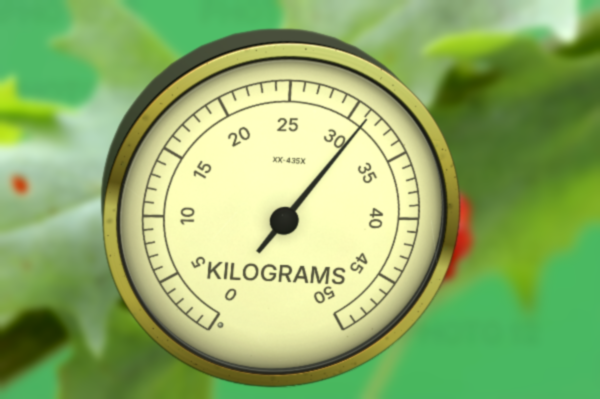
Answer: 31 kg
